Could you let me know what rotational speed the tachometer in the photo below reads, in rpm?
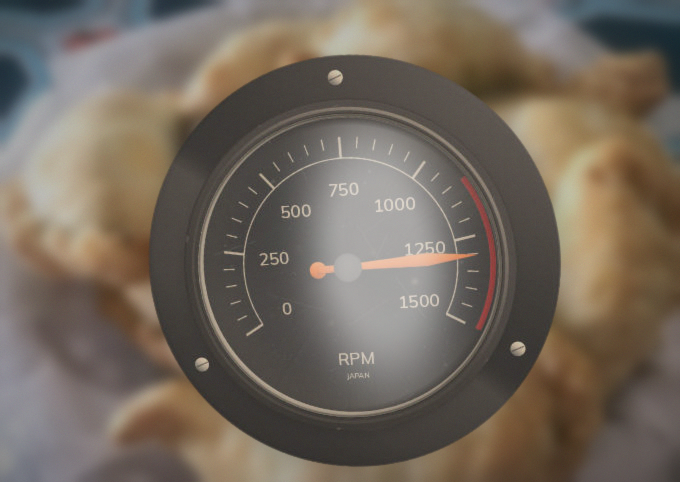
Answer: 1300 rpm
